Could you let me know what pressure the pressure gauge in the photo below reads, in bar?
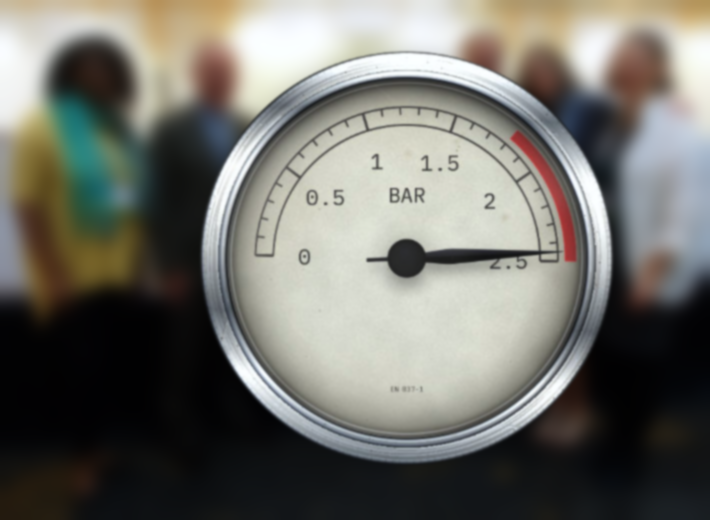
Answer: 2.45 bar
